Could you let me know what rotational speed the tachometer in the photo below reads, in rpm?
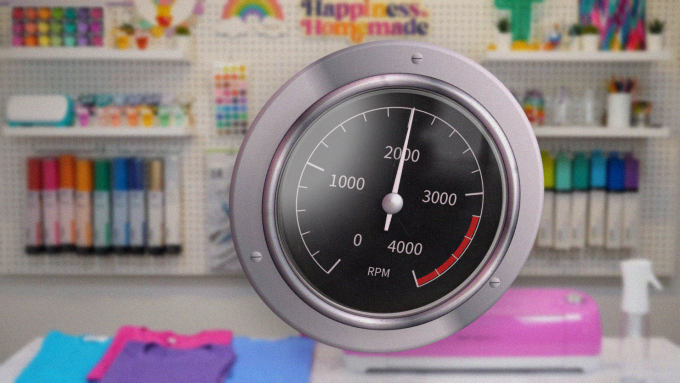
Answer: 2000 rpm
